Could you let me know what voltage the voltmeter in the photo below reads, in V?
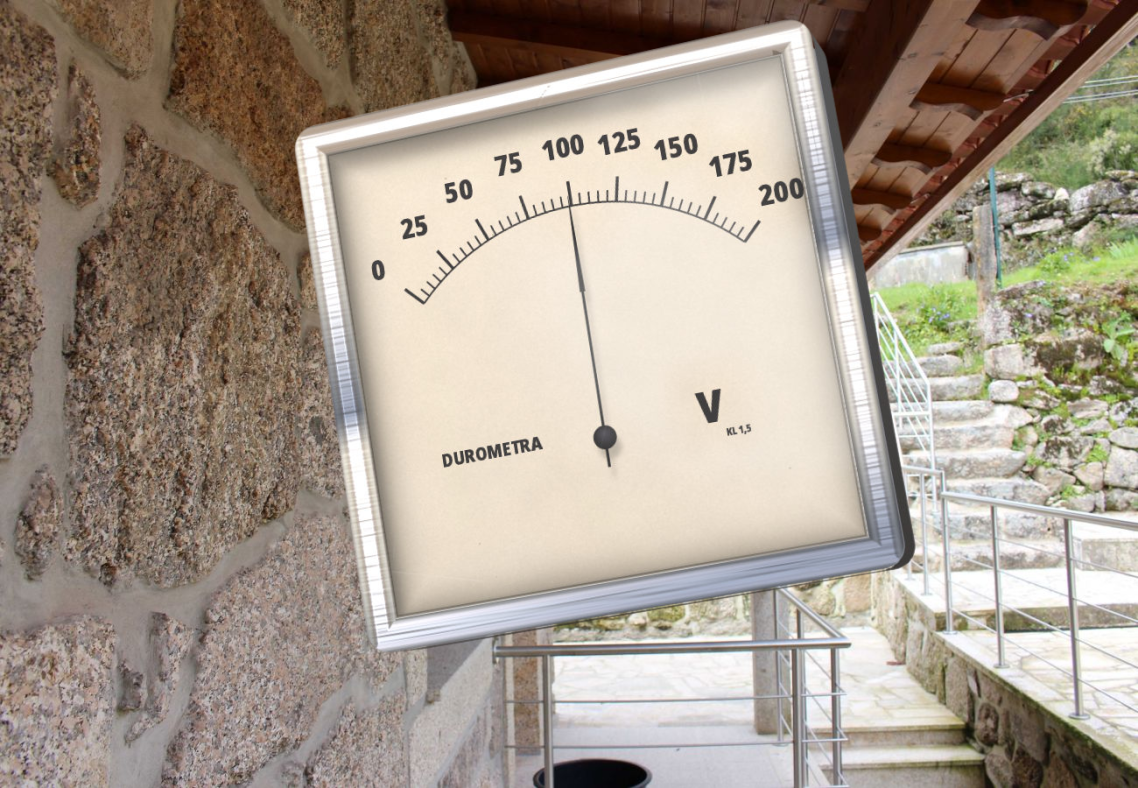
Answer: 100 V
